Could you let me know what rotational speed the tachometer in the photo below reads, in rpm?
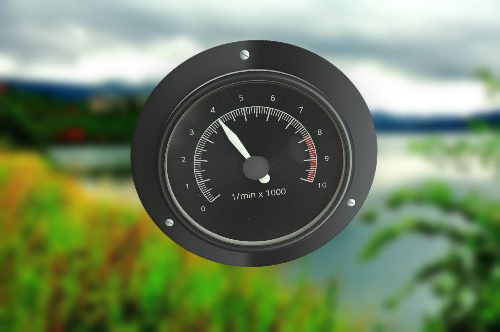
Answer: 4000 rpm
